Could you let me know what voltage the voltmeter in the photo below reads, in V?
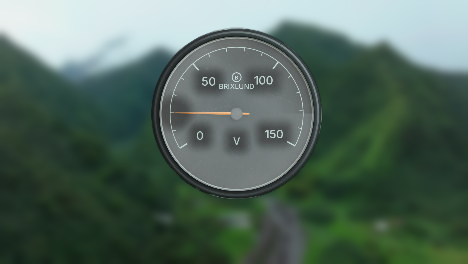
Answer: 20 V
